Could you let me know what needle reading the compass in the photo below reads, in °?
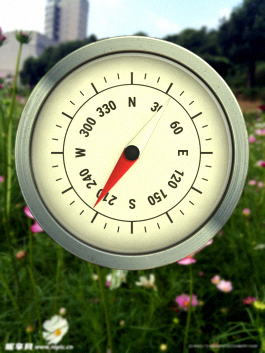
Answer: 215 °
